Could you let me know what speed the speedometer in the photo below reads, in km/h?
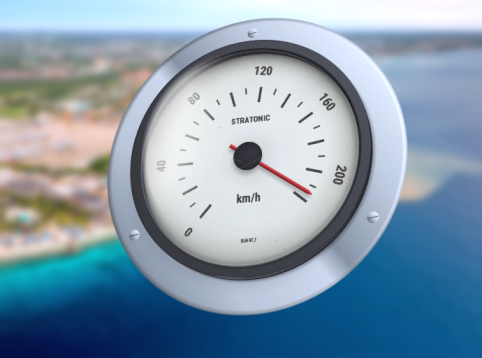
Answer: 215 km/h
